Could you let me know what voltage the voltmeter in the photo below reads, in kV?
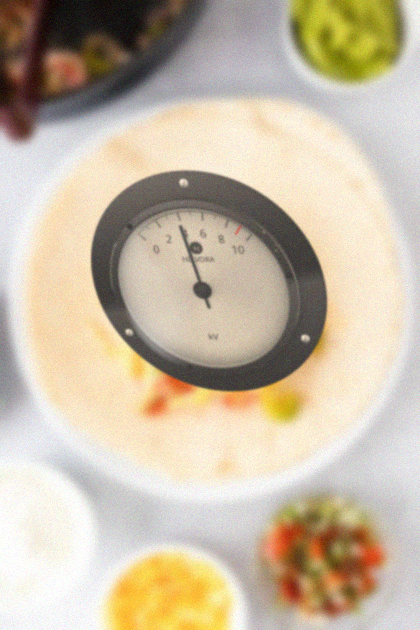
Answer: 4 kV
